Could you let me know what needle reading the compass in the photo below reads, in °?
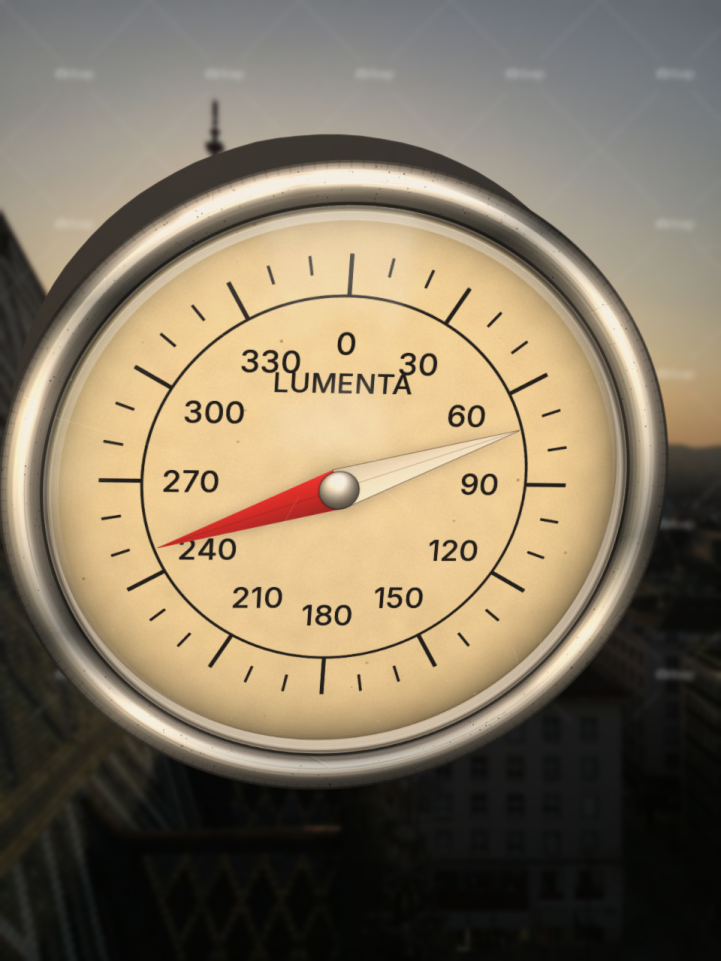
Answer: 250 °
